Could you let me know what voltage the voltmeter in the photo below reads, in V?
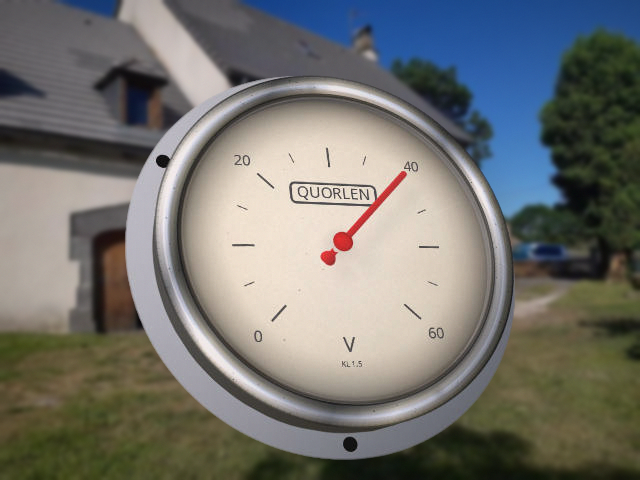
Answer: 40 V
